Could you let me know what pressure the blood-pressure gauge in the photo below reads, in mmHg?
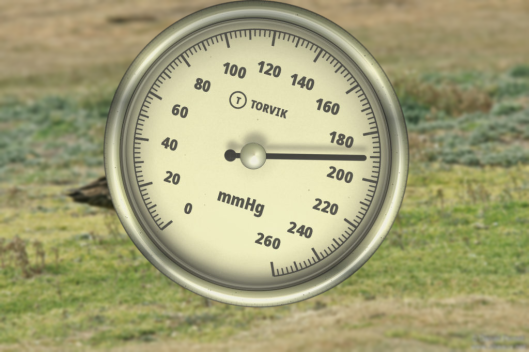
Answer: 190 mmHg
